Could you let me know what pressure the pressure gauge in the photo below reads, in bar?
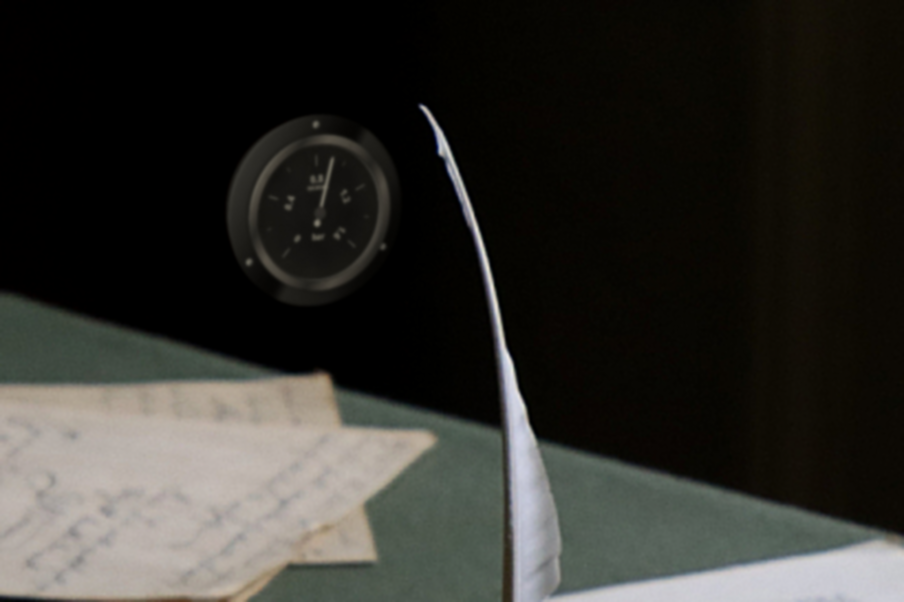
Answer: 0.9 bar
